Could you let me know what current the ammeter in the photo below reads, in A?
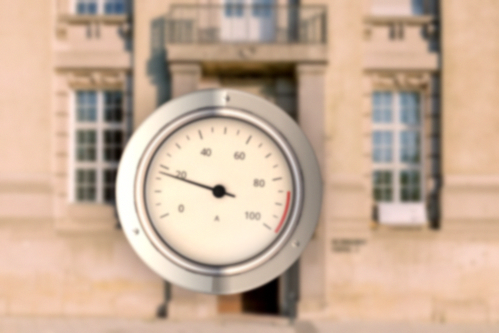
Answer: 17.5 A
